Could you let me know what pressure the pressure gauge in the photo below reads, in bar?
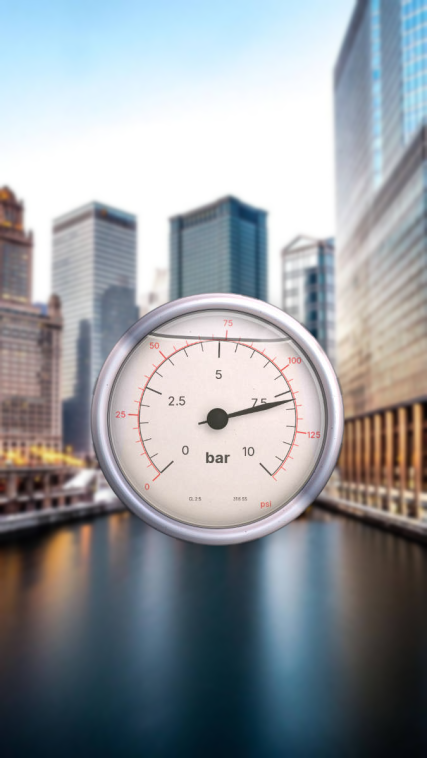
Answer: 7.75 bar
